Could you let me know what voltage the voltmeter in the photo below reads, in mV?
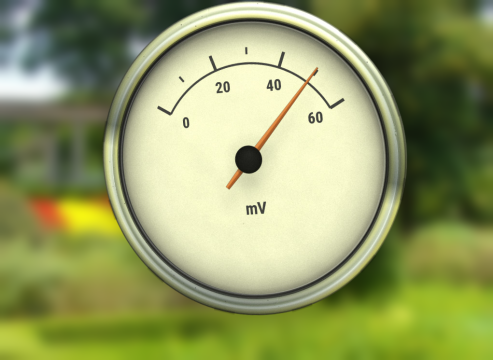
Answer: 50 mV
